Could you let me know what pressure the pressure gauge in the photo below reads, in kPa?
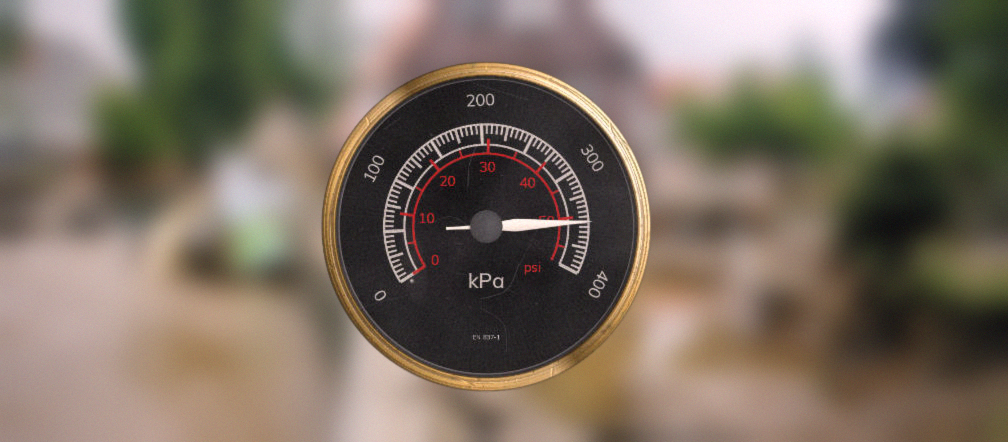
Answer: 350 kPa
